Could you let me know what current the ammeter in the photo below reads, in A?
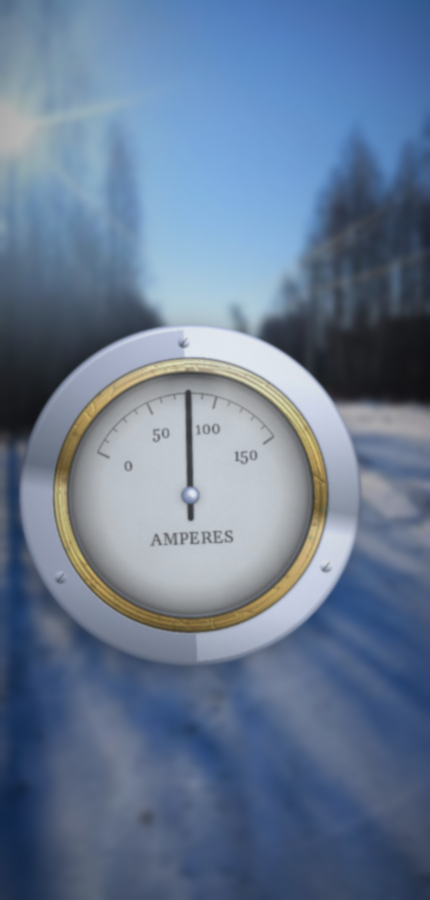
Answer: 80 A
